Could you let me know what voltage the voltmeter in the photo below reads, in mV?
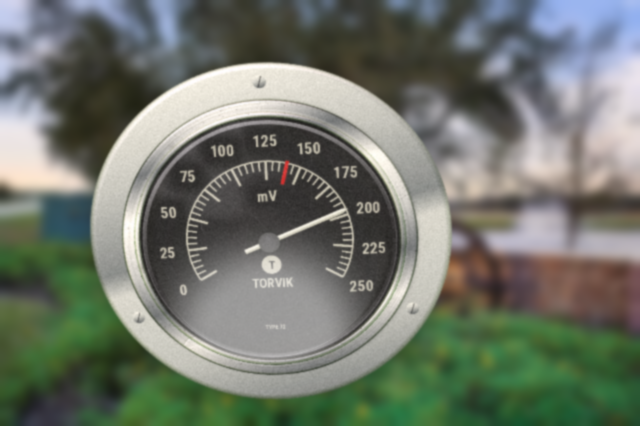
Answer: 195 mV
